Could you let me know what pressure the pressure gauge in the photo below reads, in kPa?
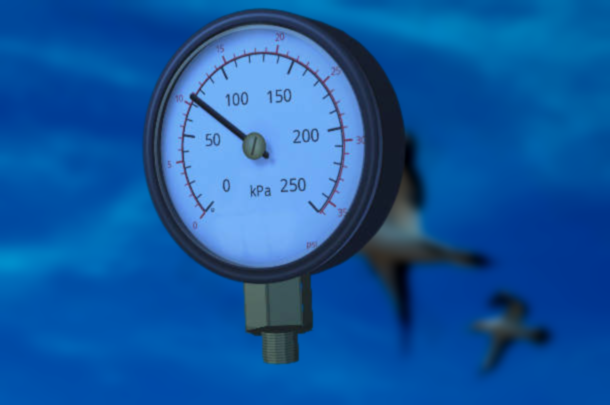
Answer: 75 kPa
